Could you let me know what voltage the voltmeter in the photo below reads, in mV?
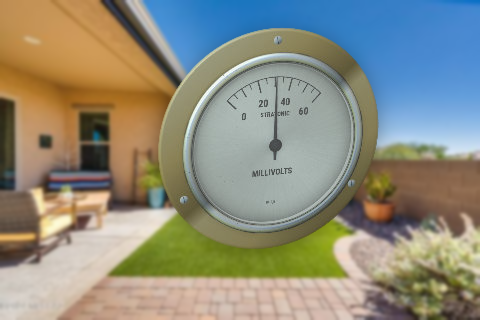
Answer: 30 mV
